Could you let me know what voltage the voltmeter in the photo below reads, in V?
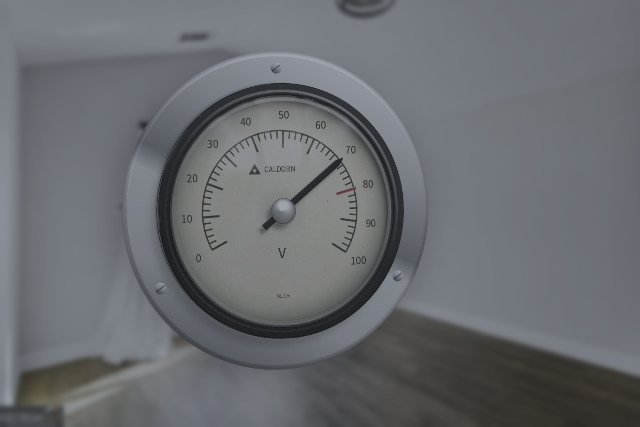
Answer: 70 V
